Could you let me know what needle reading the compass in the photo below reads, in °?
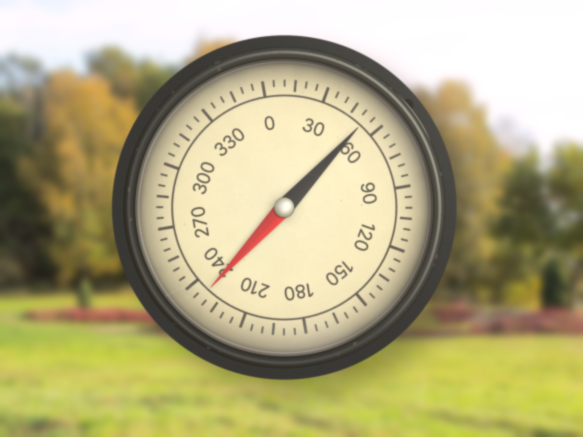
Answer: 232.5 °
